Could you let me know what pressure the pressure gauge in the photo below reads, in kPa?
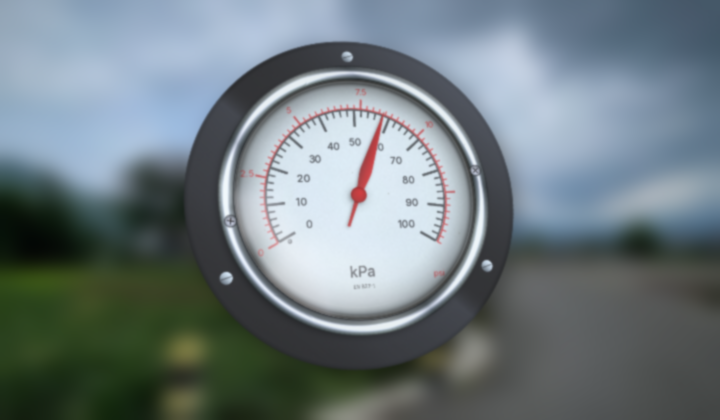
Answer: 58 kPa
